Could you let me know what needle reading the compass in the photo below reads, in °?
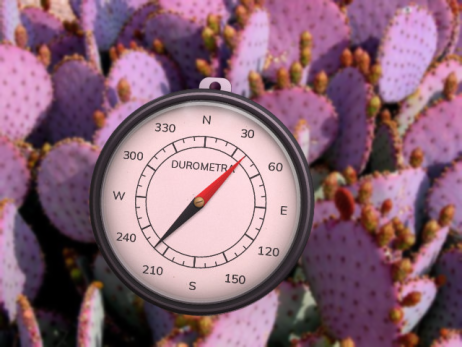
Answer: 40 °
